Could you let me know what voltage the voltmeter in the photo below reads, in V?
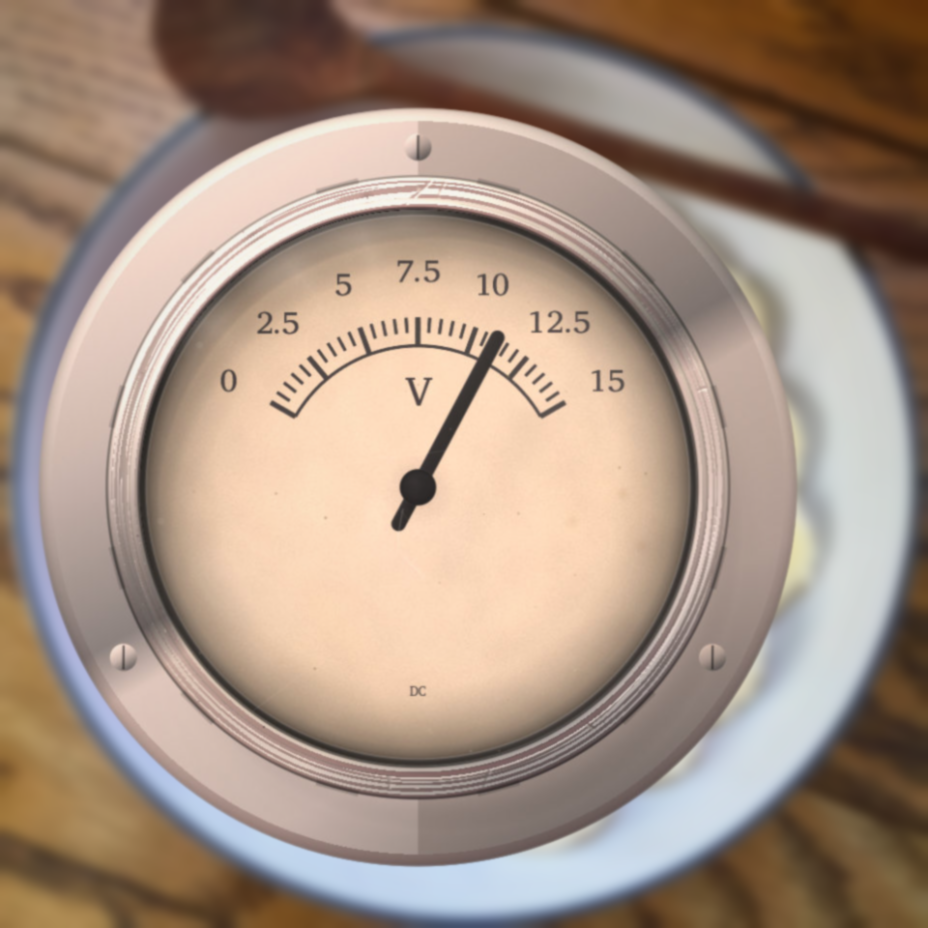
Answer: 11 V
